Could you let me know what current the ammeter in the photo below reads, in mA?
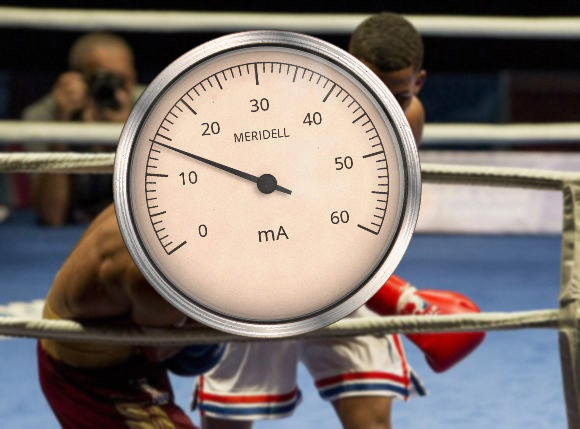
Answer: 14 mA
